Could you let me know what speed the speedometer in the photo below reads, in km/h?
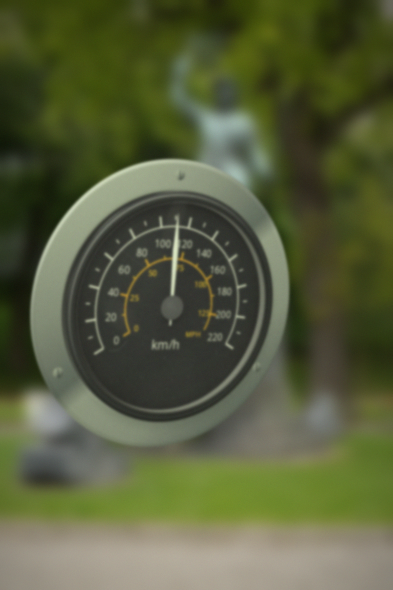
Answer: 110 km/h
